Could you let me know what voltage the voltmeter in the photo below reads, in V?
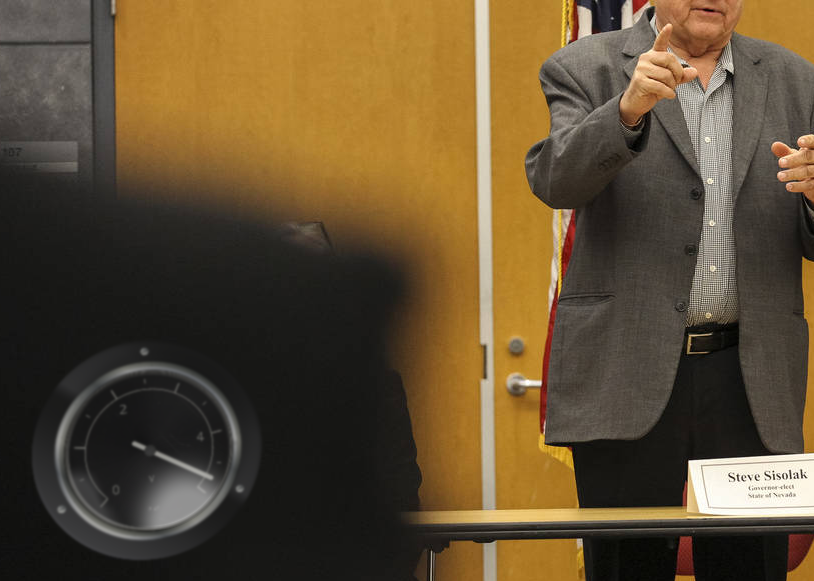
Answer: 4.75 V
